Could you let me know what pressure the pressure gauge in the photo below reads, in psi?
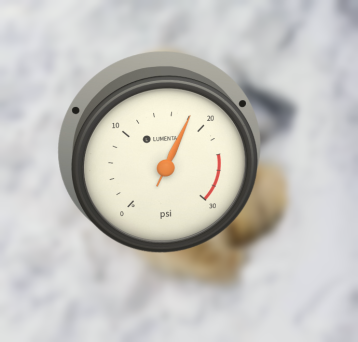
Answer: 18 psi
